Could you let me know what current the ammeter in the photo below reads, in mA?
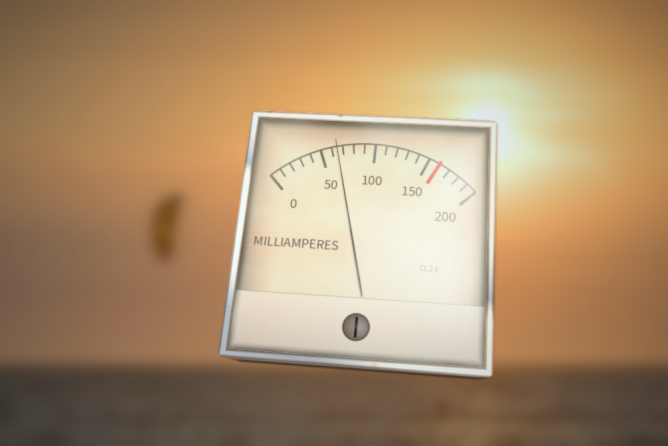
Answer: 65 mA
